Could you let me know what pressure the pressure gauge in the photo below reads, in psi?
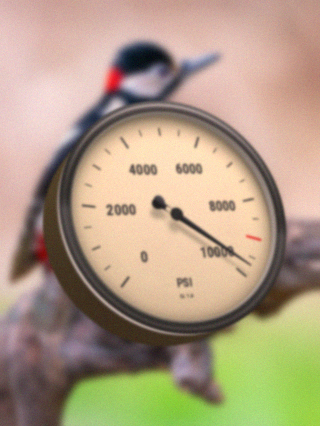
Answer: 9750 psi
